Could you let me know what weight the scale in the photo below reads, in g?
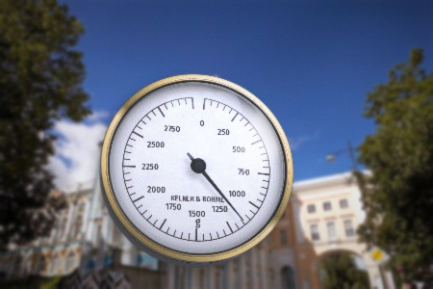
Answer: 1150 g
